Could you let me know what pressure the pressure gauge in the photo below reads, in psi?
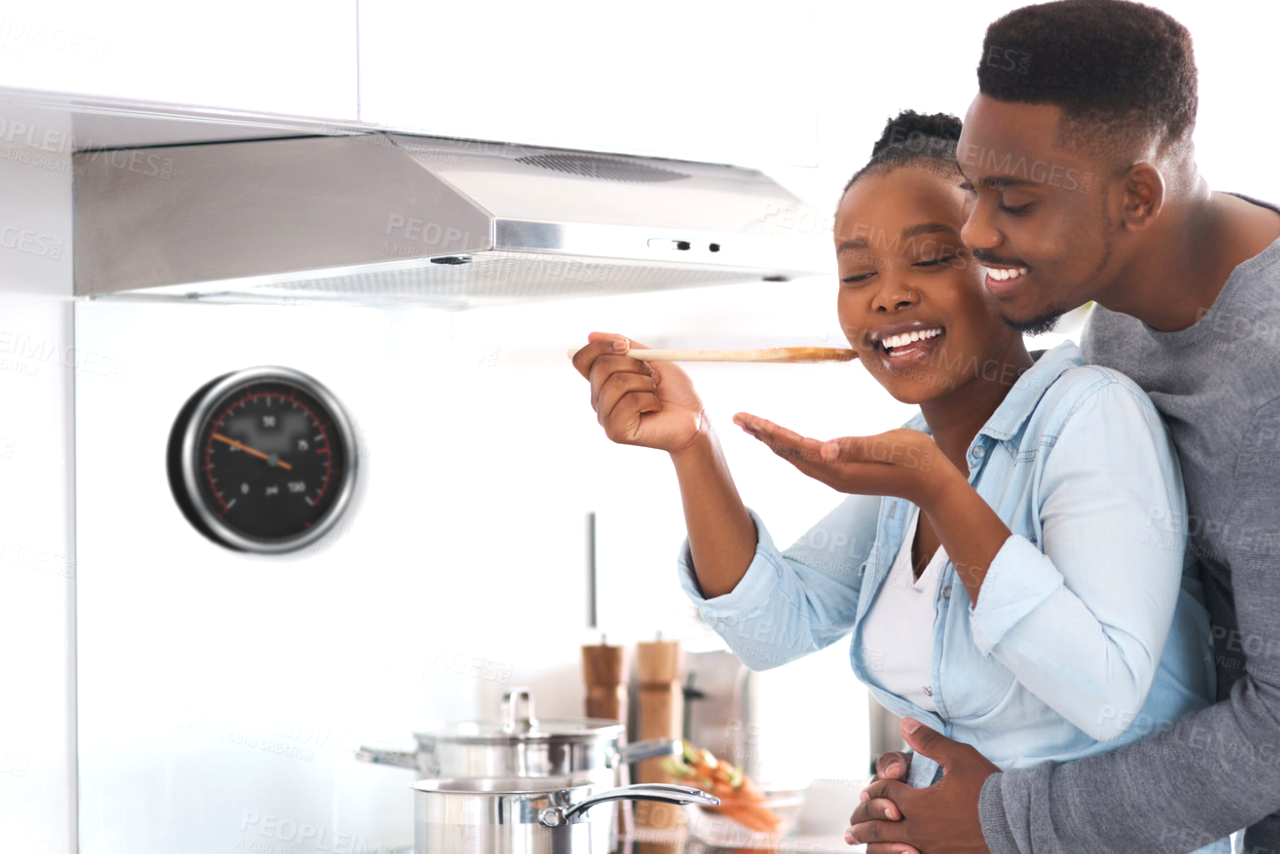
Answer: 25 psi
